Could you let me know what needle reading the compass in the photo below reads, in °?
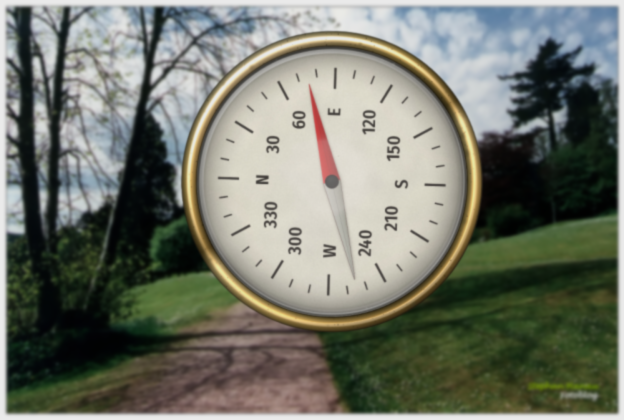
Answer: 75 °
